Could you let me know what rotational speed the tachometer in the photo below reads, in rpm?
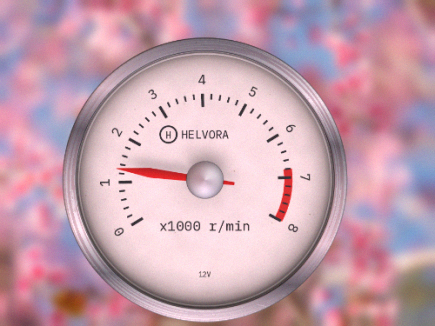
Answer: 1300 rpm
